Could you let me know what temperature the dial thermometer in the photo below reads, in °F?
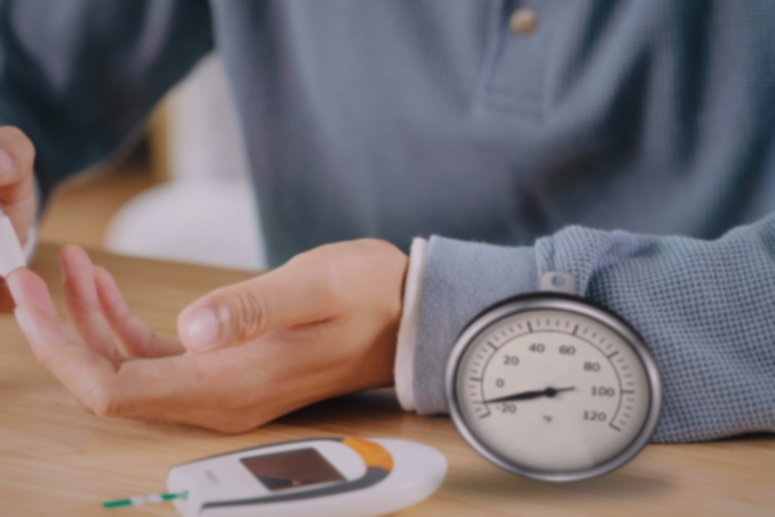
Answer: -12 °F
